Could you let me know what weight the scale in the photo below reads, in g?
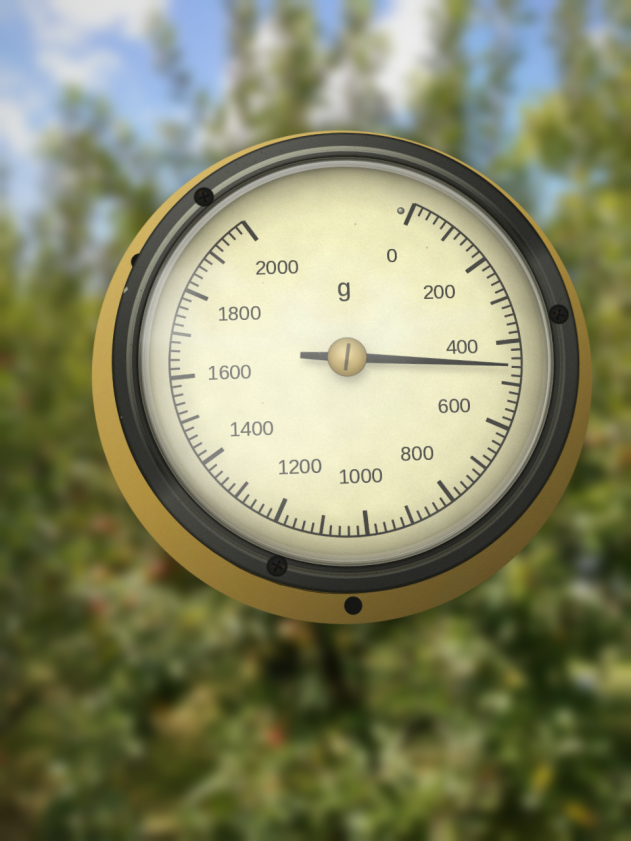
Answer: 460 g
